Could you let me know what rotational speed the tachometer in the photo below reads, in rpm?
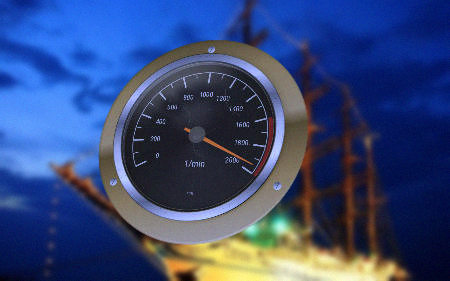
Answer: 1950 rpm
